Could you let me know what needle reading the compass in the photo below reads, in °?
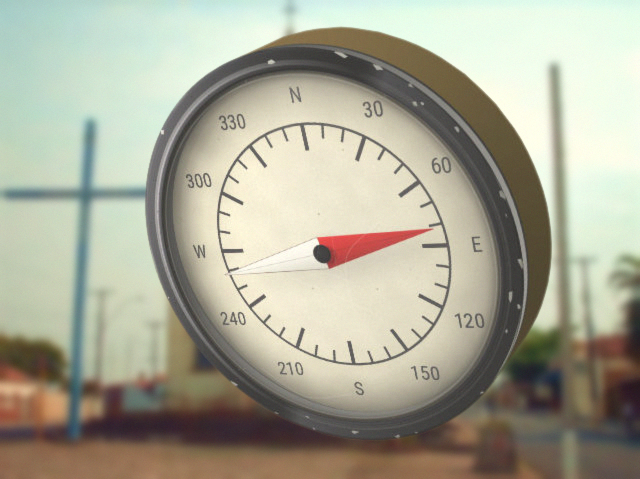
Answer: 80 °
